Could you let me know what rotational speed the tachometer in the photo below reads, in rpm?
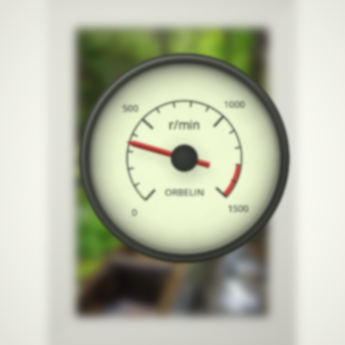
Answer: 350 rpm
